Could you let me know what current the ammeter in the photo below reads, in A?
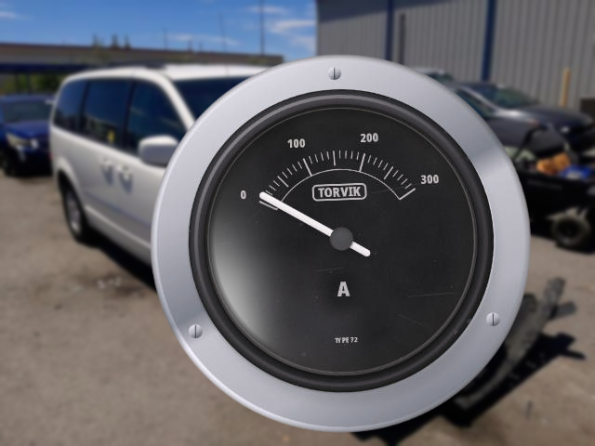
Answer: 10 A
